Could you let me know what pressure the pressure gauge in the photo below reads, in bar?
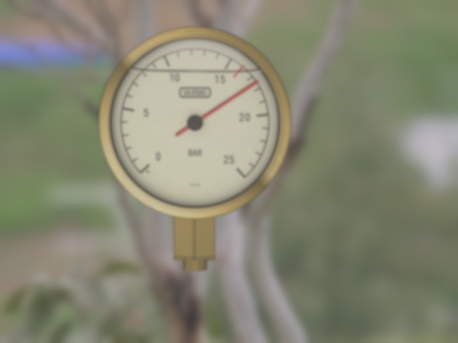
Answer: 17.5 bar
